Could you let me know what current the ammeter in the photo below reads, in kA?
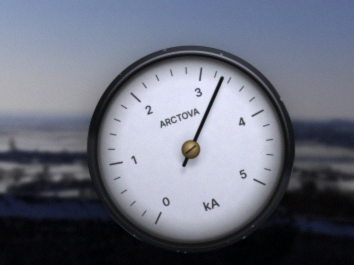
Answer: 3.3 kA
